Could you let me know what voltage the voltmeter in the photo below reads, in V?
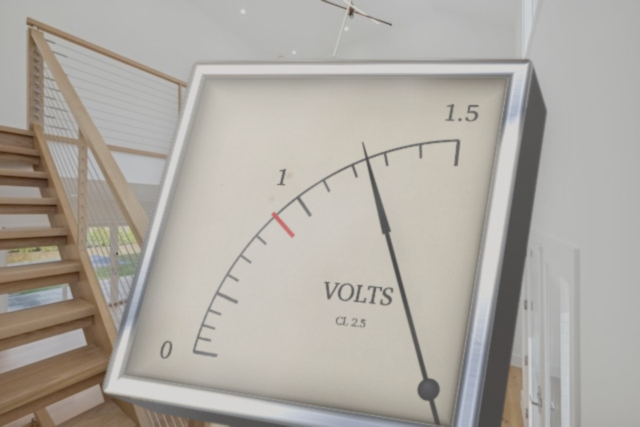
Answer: 1.25 V
